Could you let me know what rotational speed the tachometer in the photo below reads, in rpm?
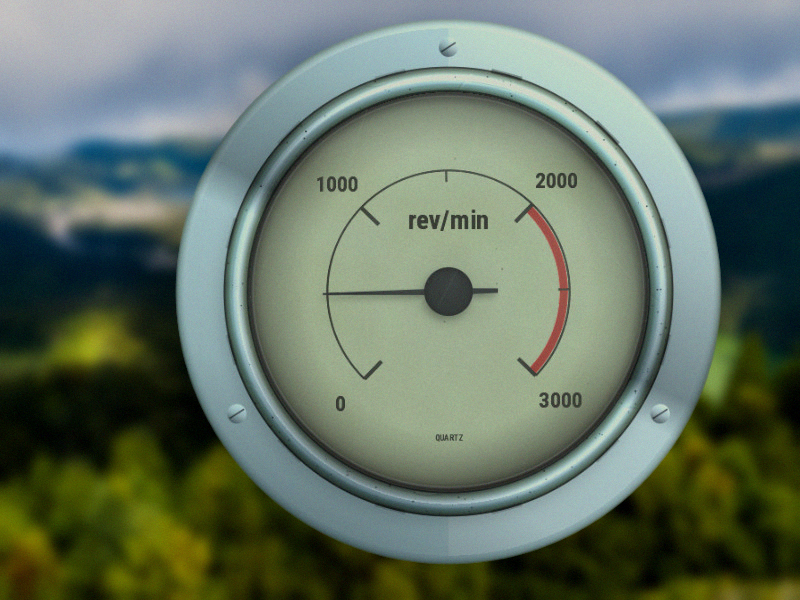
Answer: 500 rpm
